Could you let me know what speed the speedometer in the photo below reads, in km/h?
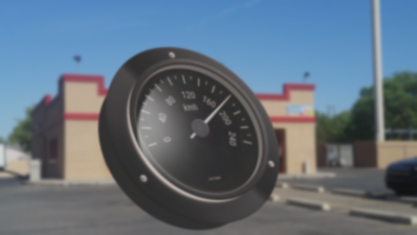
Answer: 180 km/h
